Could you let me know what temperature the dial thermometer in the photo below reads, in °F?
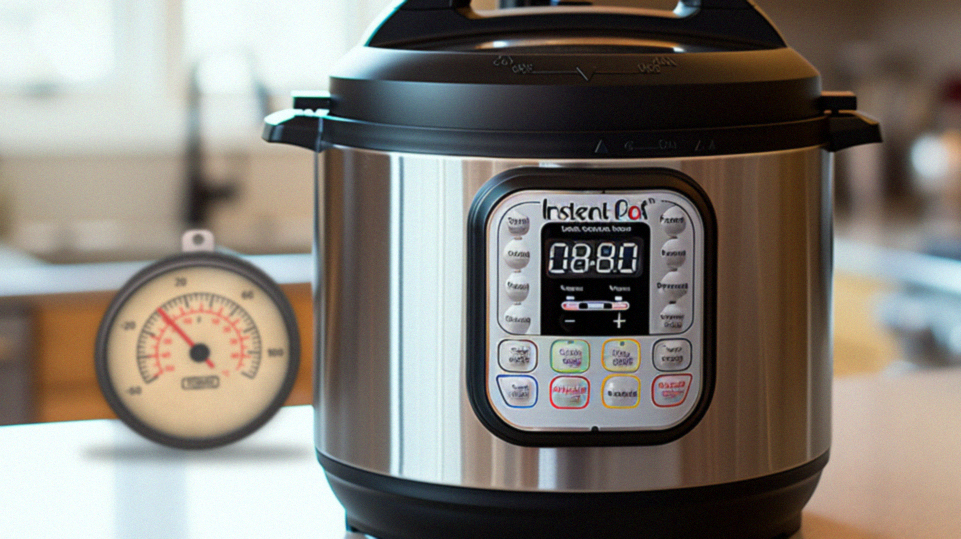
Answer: 0 °F
